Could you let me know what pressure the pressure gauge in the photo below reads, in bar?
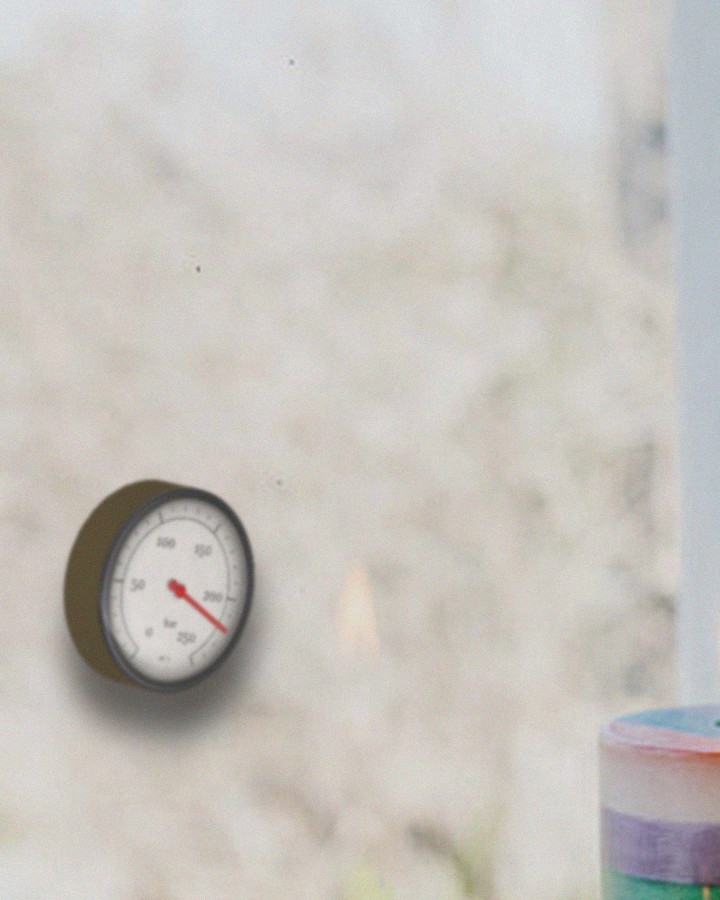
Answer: 220 bar
